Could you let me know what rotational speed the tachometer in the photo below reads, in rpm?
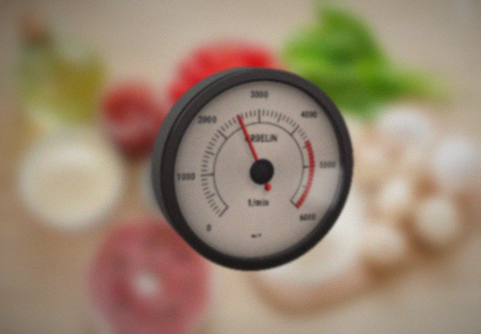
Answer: 2500 rpm
